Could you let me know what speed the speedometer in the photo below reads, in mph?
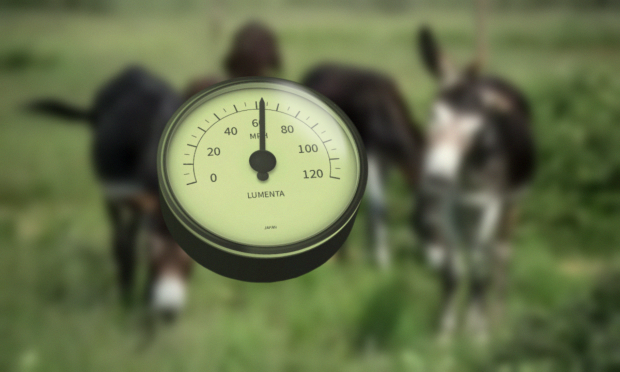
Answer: 62.5 mph
